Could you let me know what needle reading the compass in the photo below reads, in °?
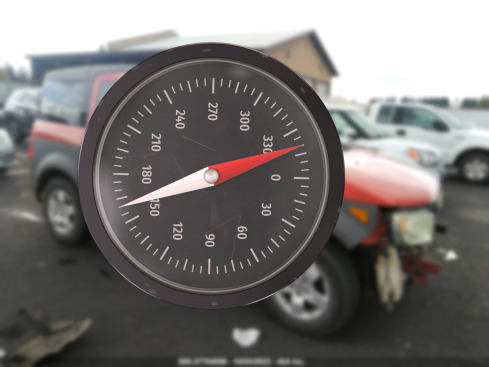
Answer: 340 °
